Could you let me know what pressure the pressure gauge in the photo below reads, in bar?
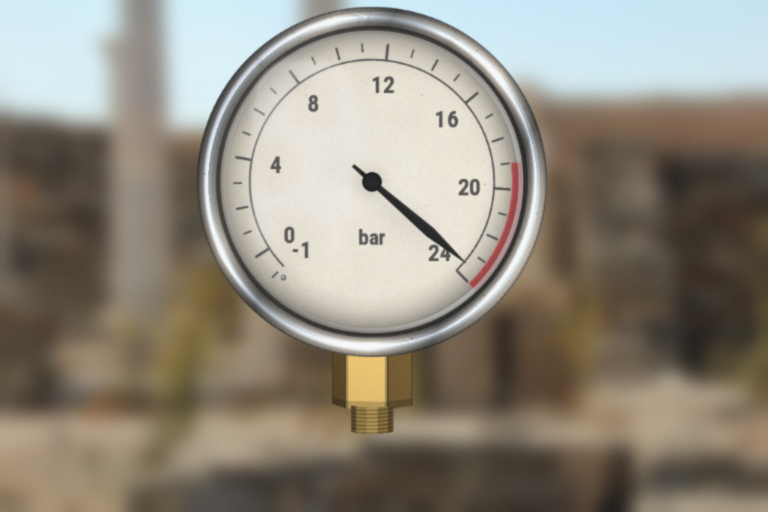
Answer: 23.5 bar
